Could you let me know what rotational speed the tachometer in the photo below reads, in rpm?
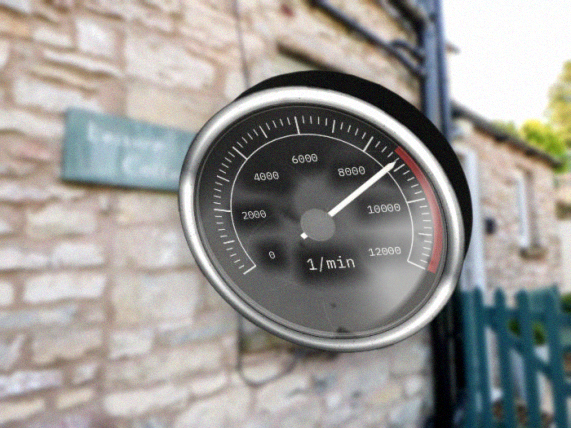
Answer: 8800 rpm
